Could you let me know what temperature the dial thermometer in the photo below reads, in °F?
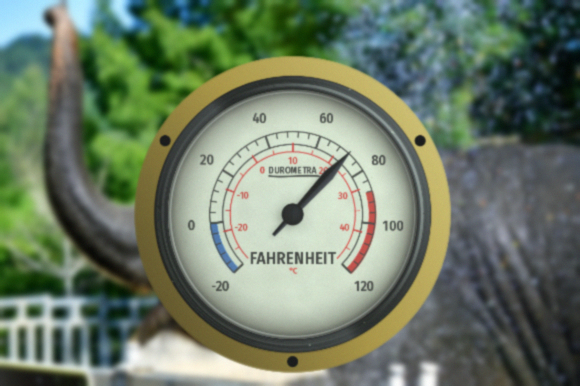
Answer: 72 °F
